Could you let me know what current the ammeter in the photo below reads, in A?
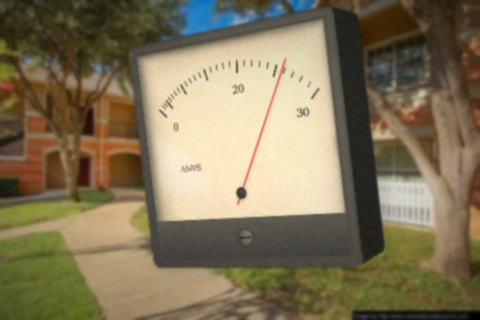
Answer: 26 A
